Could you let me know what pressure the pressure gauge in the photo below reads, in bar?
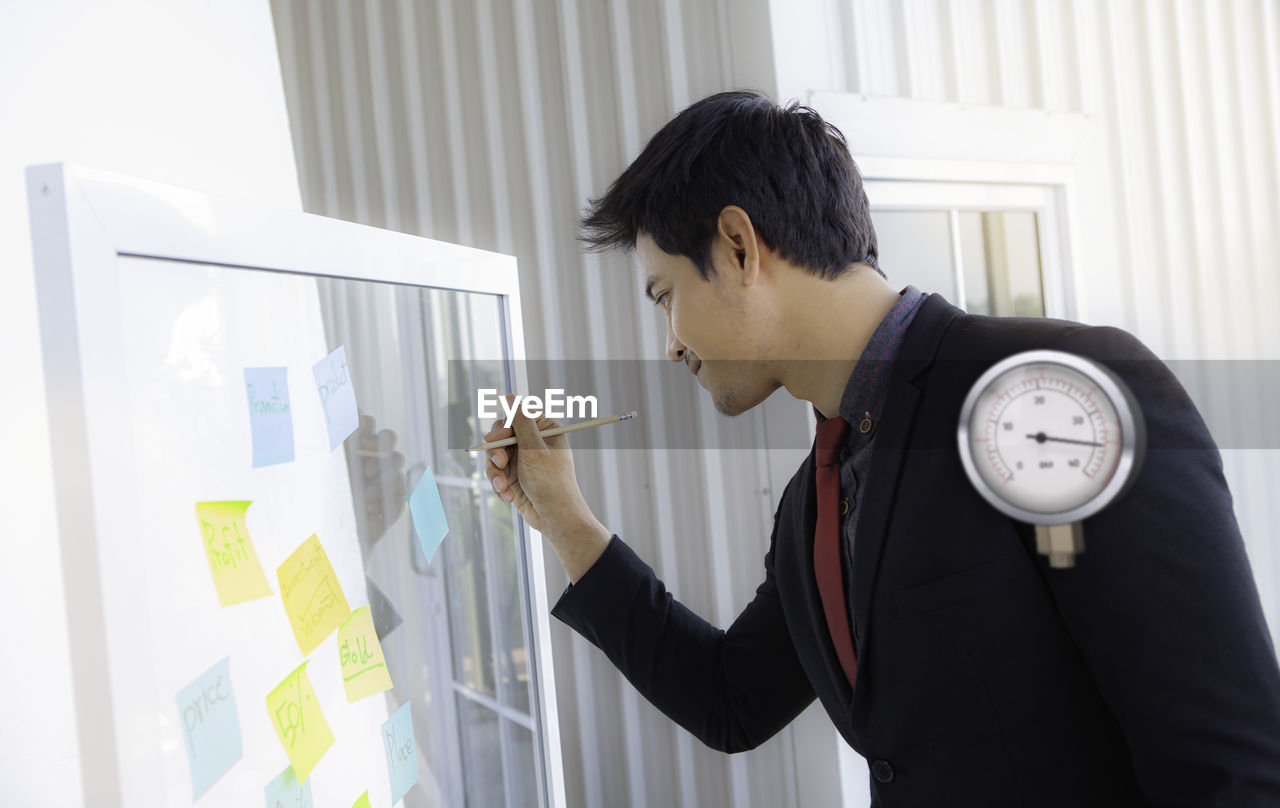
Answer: 35 bar
